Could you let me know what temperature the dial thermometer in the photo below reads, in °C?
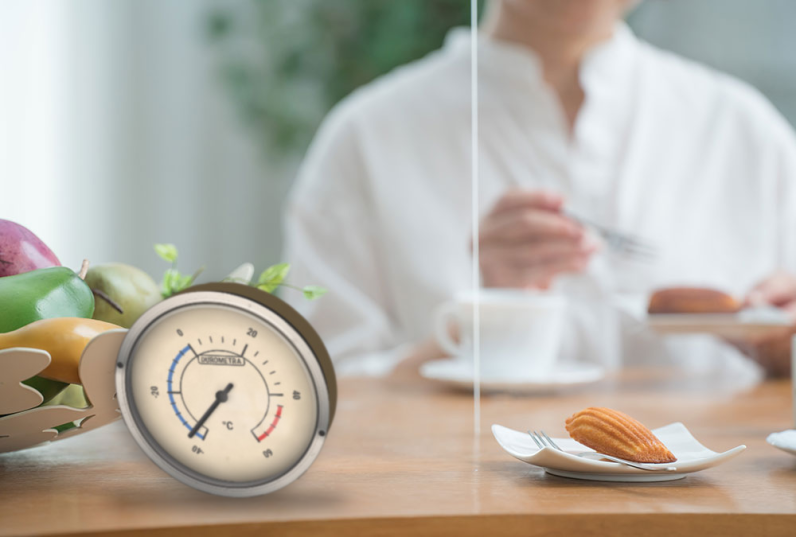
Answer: -36 °C
